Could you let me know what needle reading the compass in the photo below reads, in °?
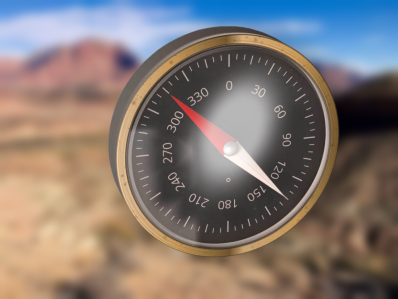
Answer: 315 °
